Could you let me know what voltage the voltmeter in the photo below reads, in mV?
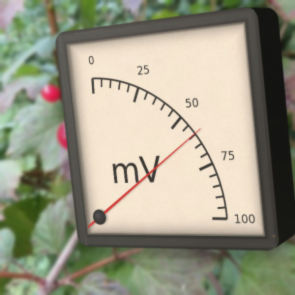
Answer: 60 mV
